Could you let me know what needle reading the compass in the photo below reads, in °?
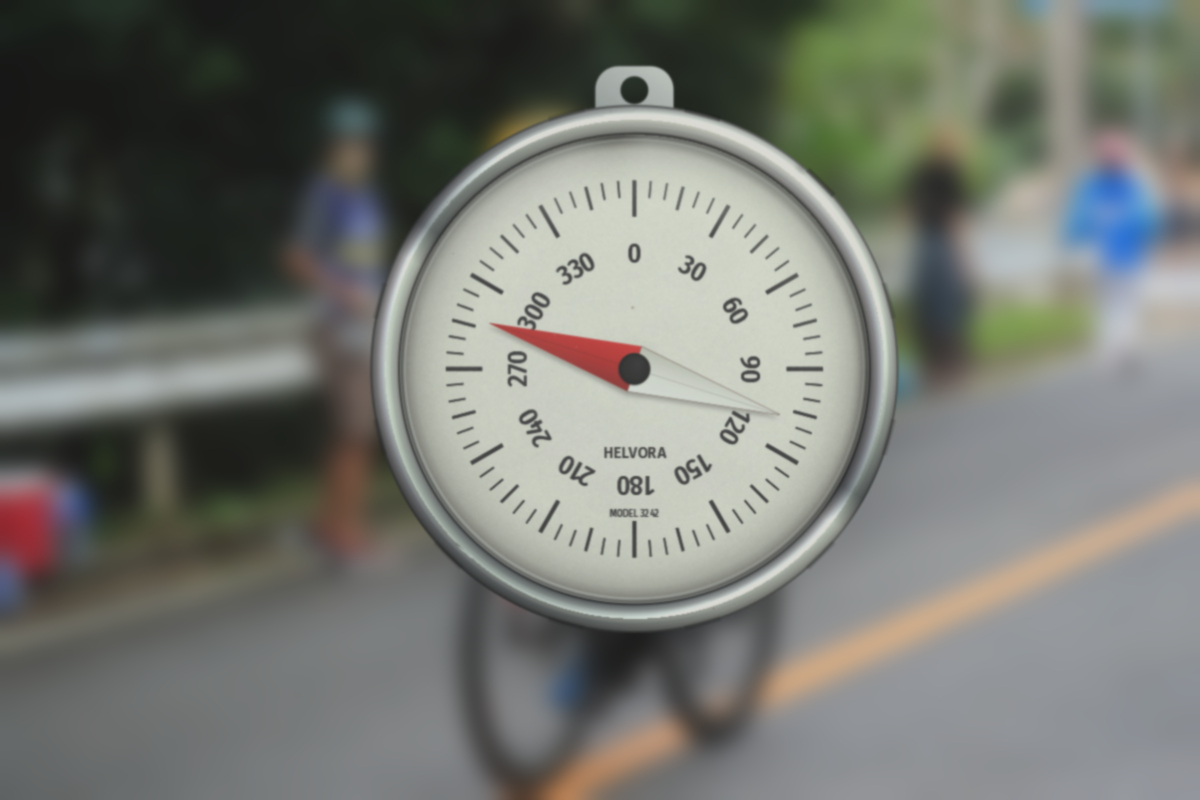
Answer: 287.5 °
